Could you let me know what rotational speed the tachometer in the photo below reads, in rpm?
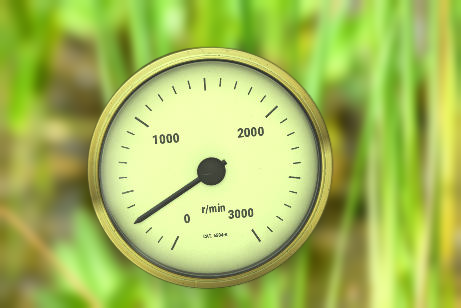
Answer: 300 rpm
